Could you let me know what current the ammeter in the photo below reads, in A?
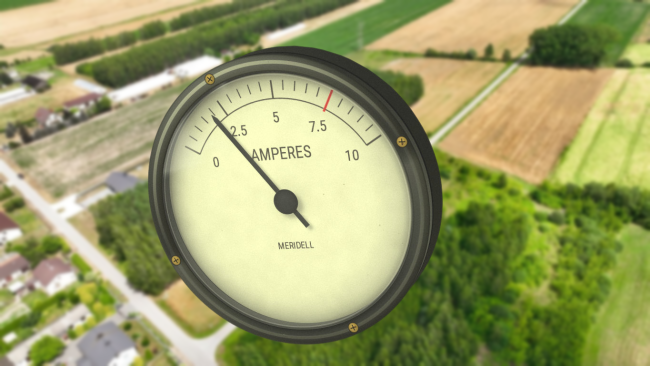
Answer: 2 A
